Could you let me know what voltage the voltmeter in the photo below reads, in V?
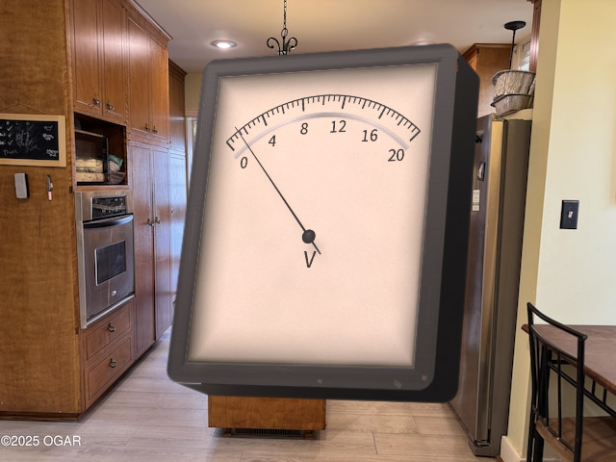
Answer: 1.5 V
